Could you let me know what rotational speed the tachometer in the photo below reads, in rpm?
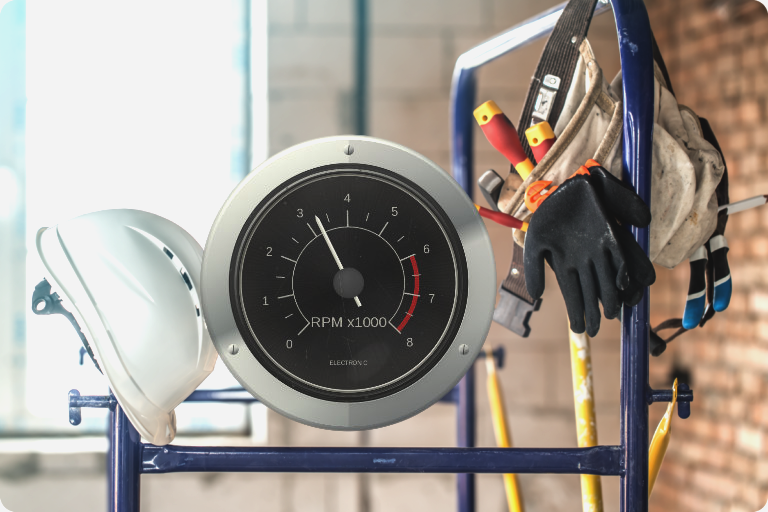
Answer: 3250 rpm
